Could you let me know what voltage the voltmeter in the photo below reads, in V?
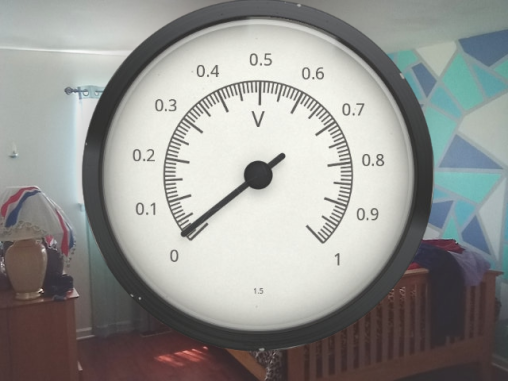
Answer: 0.02 V
